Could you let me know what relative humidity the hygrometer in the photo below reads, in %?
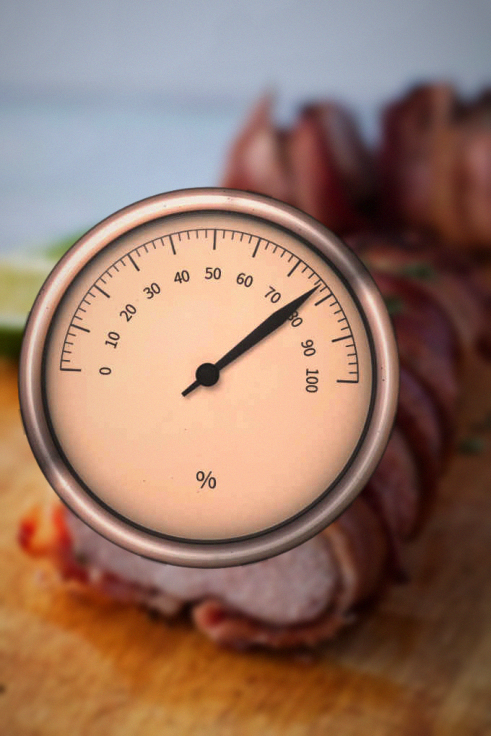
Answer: 77 %
